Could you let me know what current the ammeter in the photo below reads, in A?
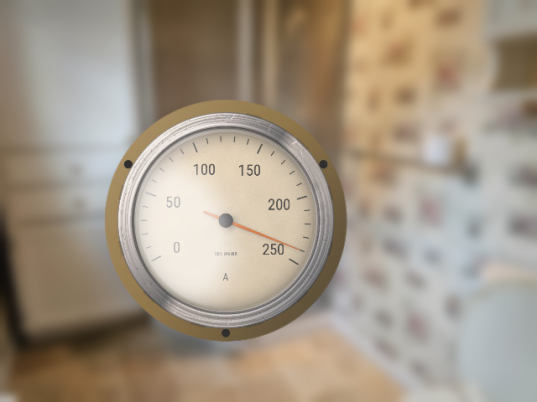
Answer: 240 A
